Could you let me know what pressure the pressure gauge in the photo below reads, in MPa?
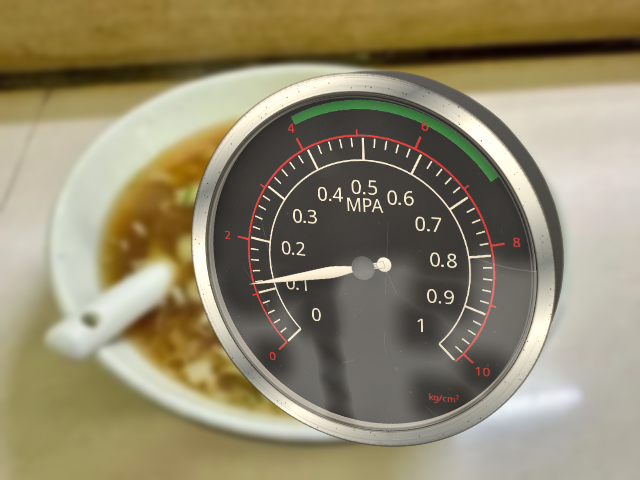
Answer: 0.12 MPa
